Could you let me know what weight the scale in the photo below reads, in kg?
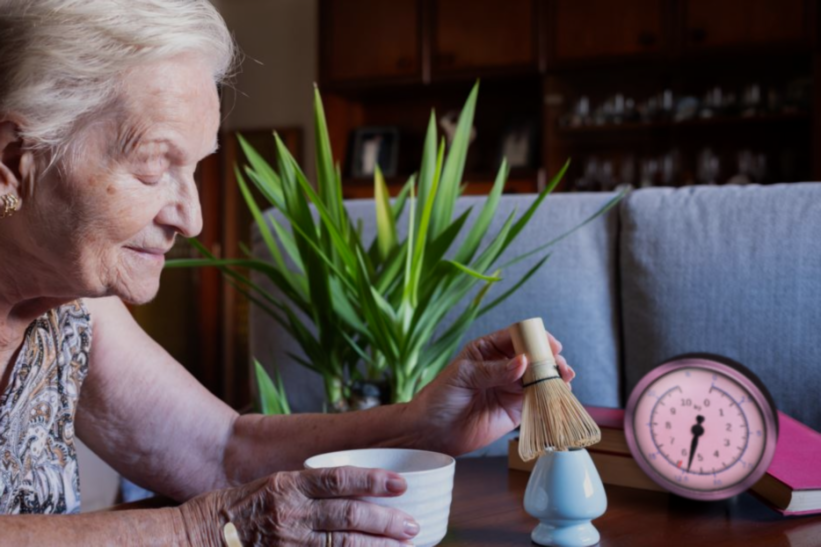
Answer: 5.5 kg
